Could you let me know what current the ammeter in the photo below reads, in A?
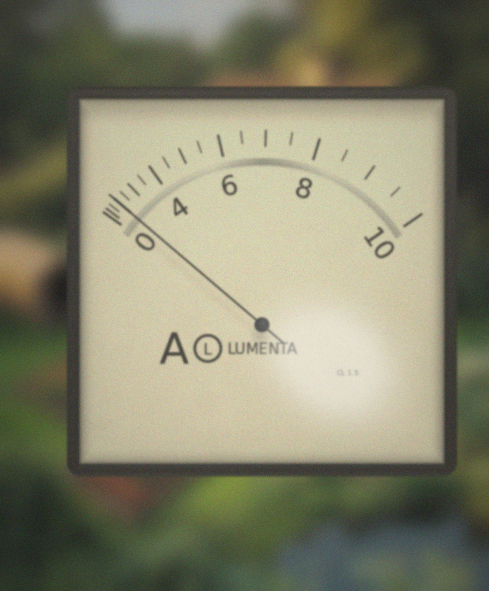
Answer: 2 A
